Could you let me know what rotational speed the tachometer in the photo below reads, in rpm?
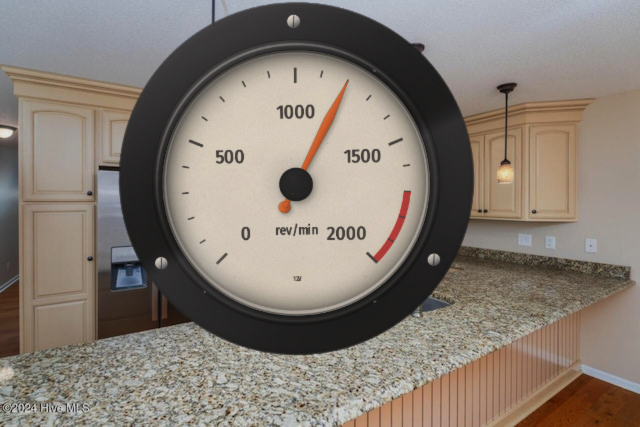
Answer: 1200 rpm
